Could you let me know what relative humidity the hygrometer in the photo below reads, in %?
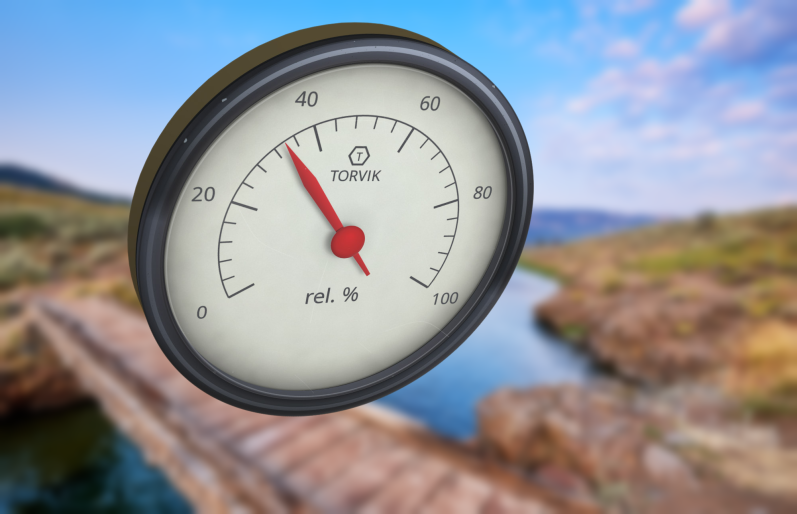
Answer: 34 %
